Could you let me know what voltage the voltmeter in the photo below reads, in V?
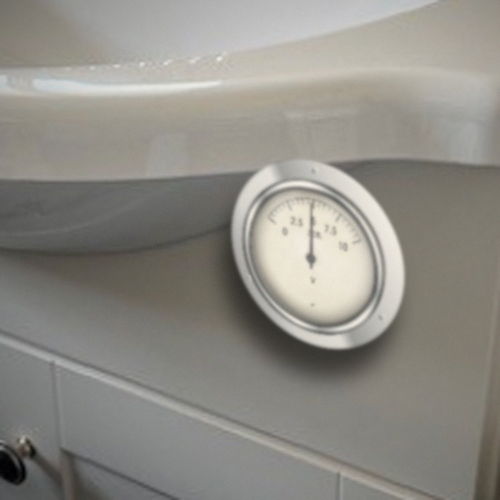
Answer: 5 V
